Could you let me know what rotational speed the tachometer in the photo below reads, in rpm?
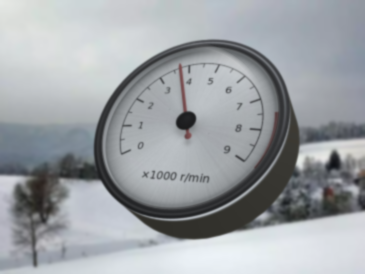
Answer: 3750 rpm
